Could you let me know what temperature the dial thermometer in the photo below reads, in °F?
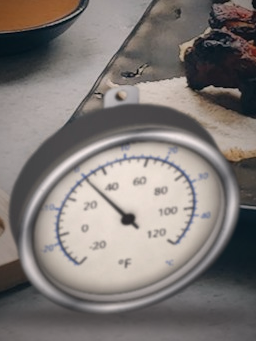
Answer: 32 °F
